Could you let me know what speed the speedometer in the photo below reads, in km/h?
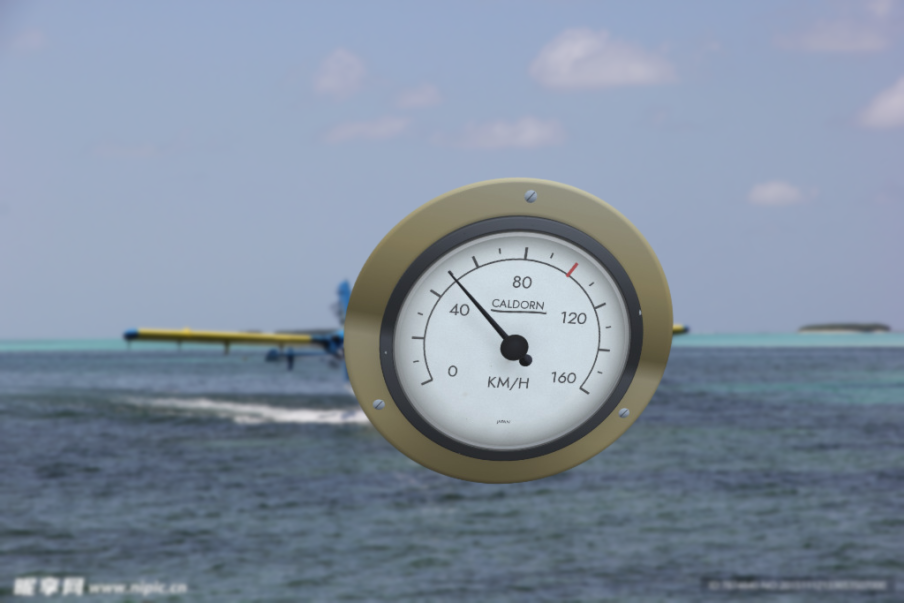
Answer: 50 km/h
